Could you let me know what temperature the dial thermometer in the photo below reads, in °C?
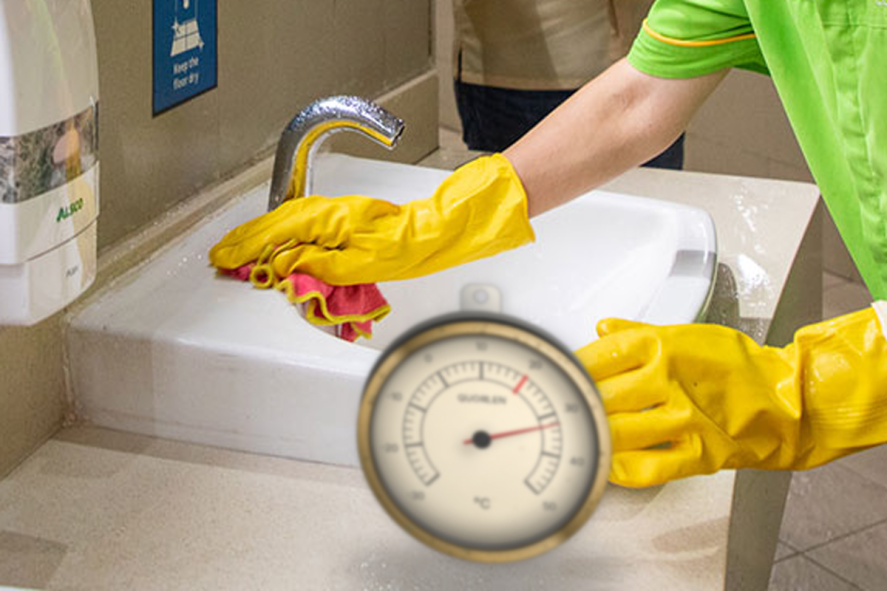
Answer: 32 °C
